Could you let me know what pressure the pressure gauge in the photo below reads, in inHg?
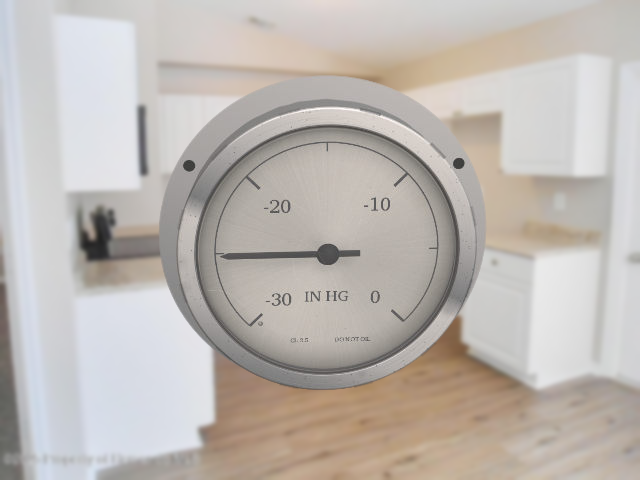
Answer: -25 inHg
